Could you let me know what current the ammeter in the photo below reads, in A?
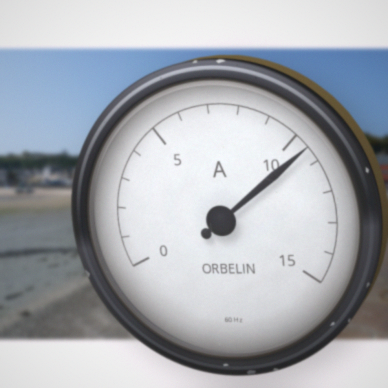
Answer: 10.5 A
